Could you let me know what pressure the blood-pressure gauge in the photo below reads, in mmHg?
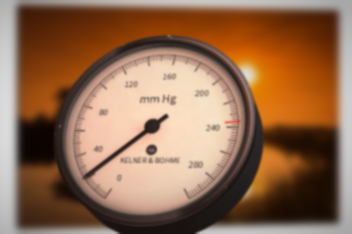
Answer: 20 mmHg
